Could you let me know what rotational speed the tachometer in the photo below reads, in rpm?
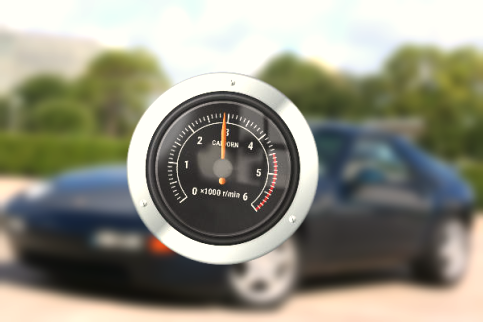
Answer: 2900 rpm
